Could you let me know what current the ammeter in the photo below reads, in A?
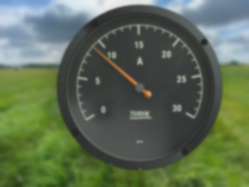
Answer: 9 A
